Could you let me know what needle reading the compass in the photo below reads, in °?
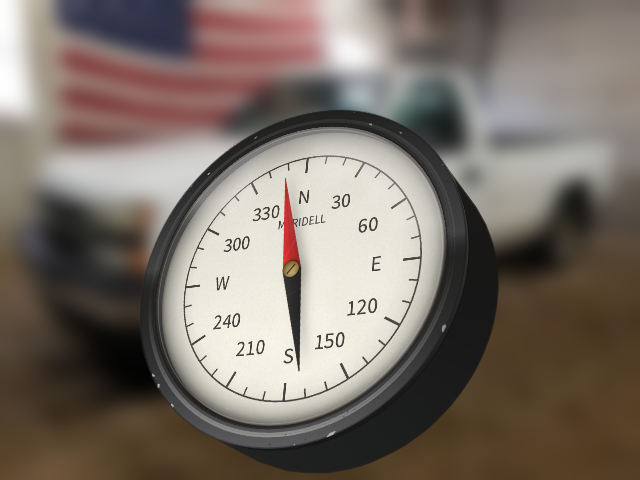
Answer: 350 °
